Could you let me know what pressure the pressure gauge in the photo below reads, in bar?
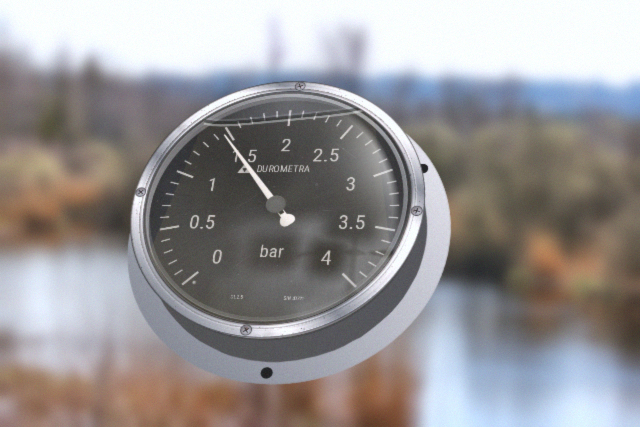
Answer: 1.45 bar
